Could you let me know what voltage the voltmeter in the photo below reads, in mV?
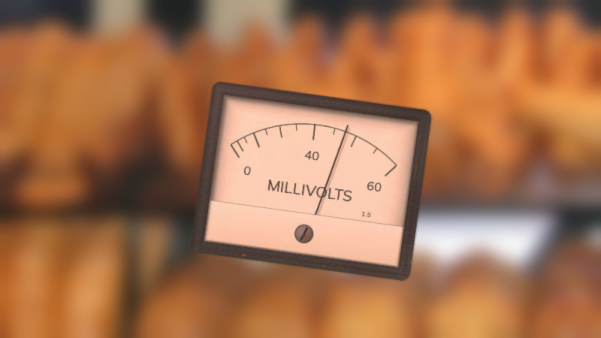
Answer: 47.5 mV
